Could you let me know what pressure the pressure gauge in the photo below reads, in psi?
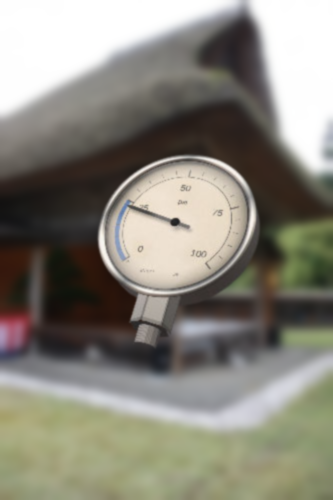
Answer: 22.5 psi
